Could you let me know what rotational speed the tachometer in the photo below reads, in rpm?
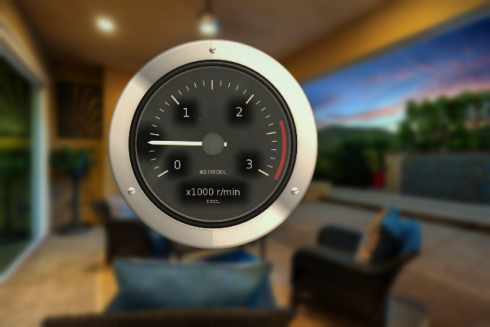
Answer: 400 rpm
